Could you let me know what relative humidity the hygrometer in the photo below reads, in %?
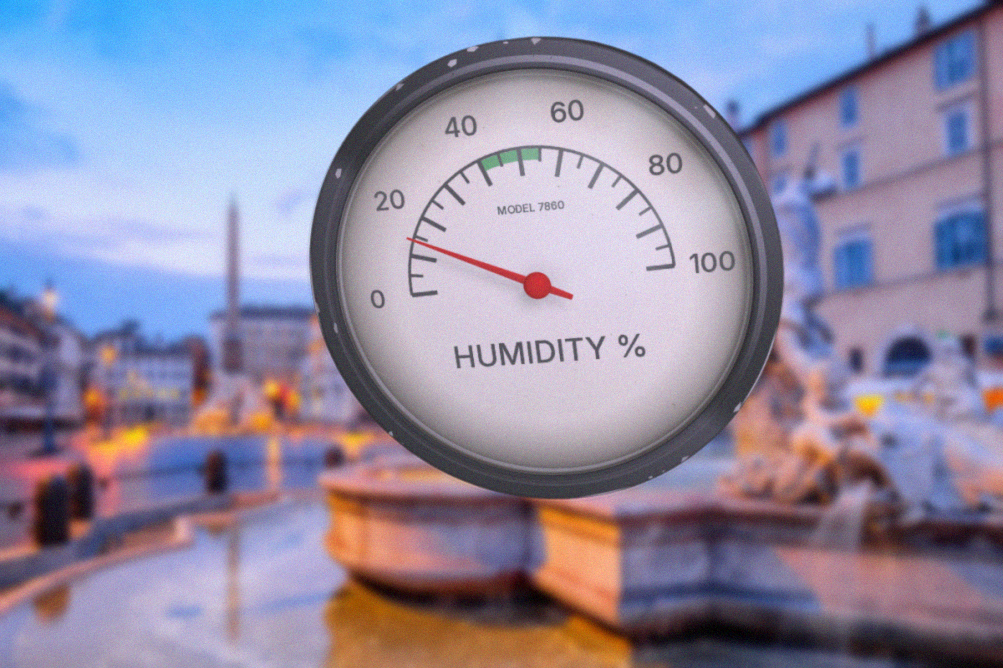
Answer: 15 %
